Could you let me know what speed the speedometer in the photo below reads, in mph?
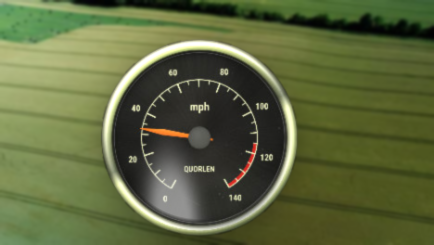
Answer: 32.5 mph
